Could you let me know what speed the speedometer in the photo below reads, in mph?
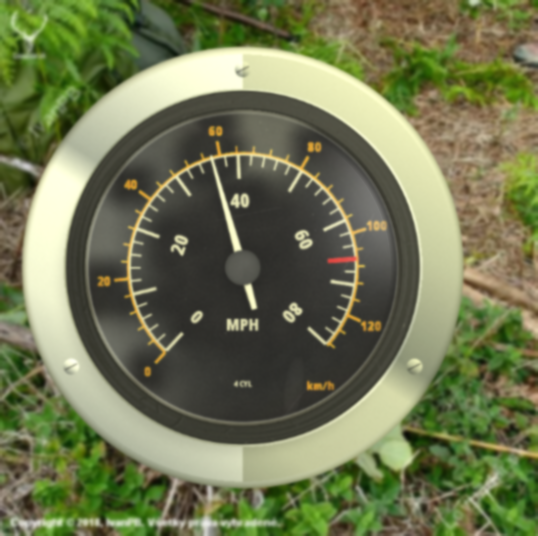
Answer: 36 mph
